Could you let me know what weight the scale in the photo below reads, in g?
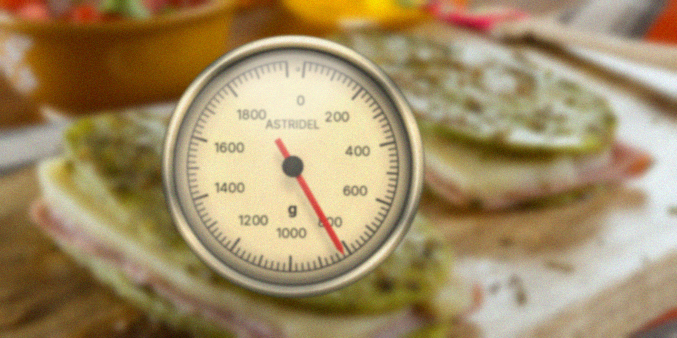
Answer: 820 g
